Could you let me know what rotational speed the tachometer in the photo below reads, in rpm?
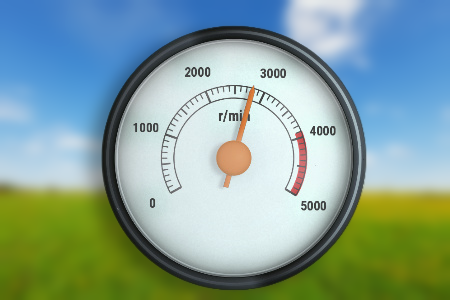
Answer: 2800 rpm
